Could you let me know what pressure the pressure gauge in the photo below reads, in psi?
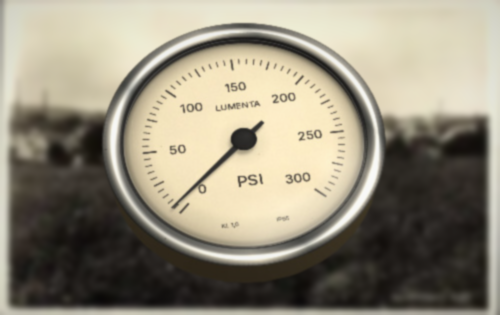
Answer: 5 psi
